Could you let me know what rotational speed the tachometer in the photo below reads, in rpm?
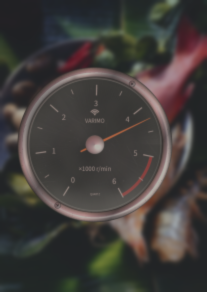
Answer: 4250 rpm
